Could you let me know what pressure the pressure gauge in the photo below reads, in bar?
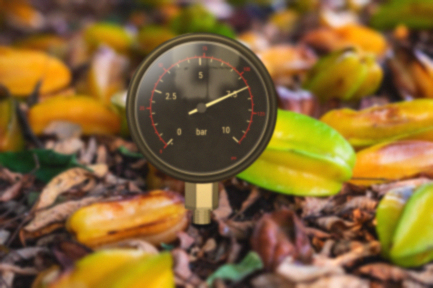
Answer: 7.5 bar
